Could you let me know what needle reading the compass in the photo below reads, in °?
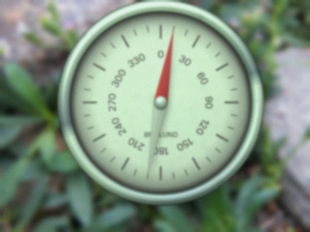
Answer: 10 °
